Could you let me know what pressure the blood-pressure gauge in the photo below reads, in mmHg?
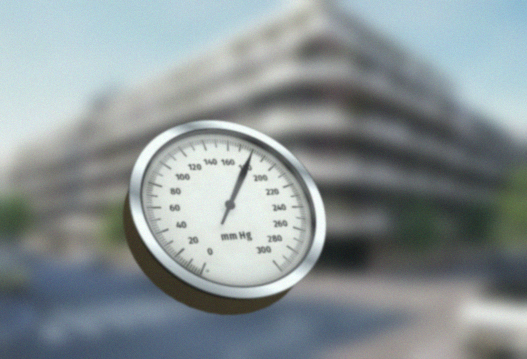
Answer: 180 mmHg
